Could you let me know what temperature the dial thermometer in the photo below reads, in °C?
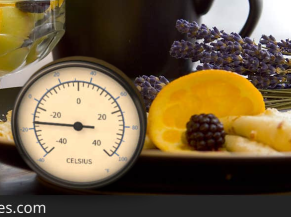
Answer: -26 °C
